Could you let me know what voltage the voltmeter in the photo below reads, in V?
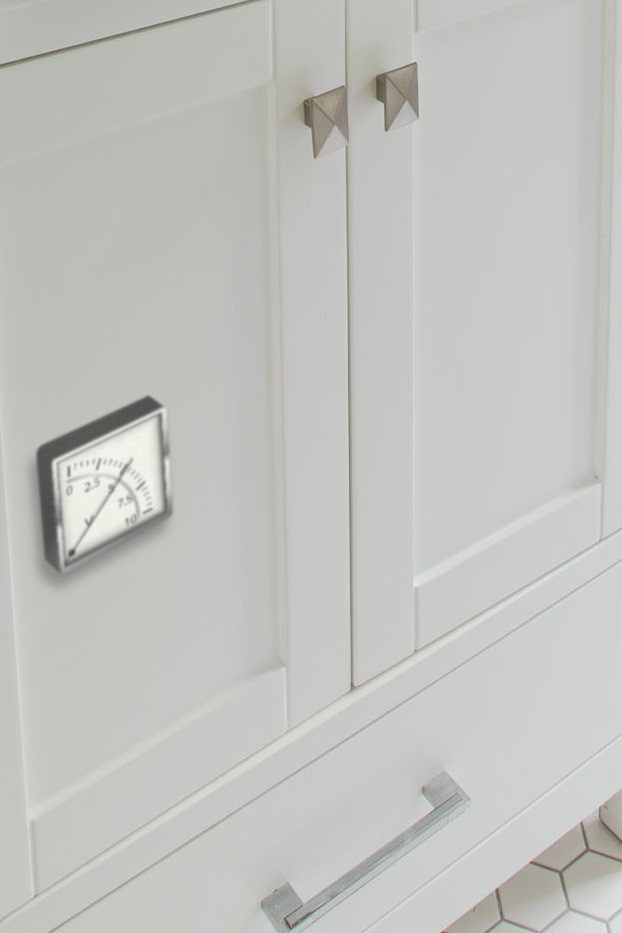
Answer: 5 V
